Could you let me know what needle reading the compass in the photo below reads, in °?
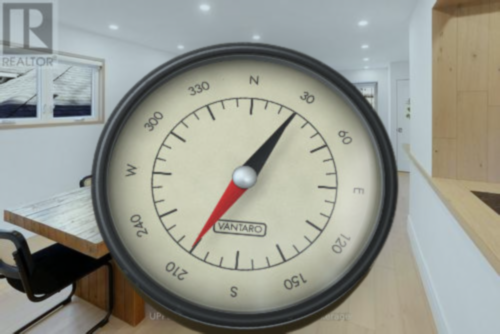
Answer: 210 °
